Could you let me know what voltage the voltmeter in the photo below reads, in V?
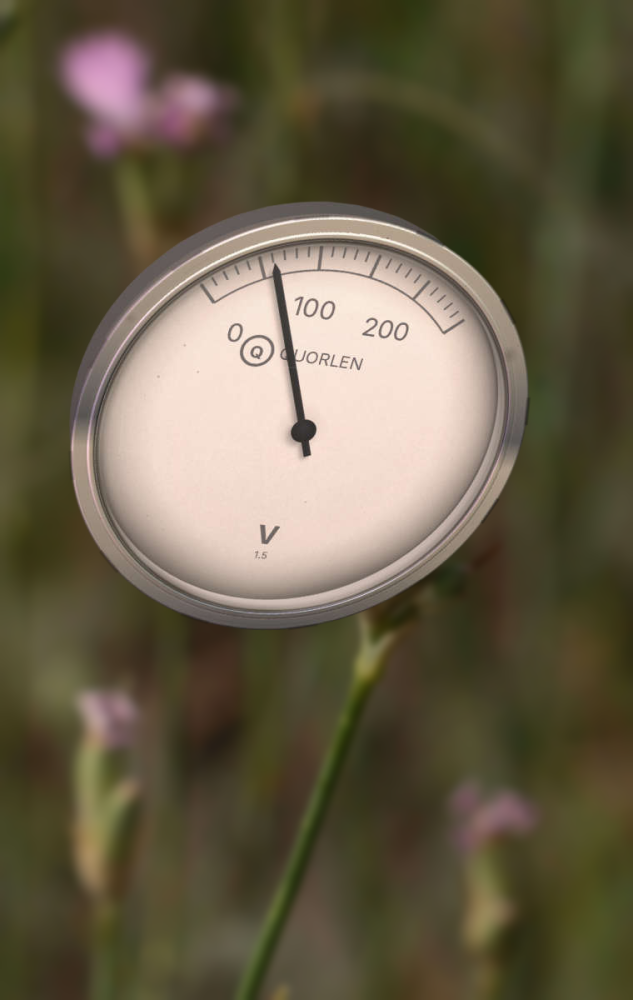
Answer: 60 V
